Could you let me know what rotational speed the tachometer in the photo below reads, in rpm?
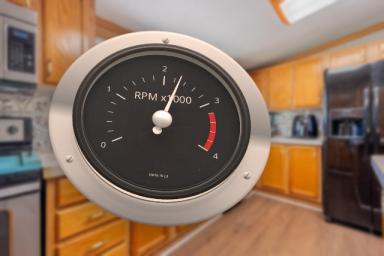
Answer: 2300 rpm
